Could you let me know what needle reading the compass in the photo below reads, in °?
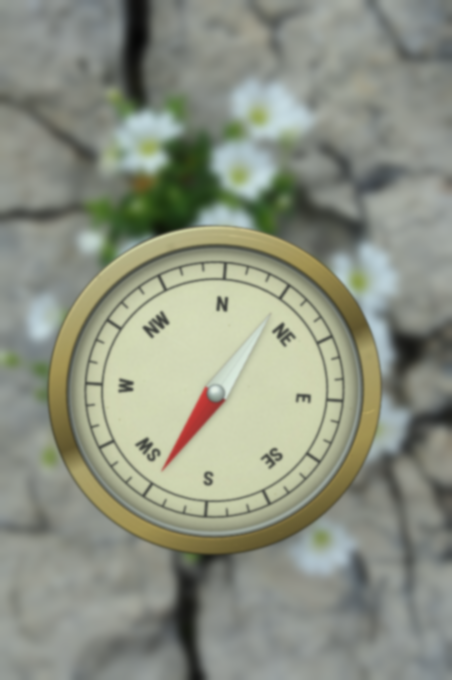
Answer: 210 °
